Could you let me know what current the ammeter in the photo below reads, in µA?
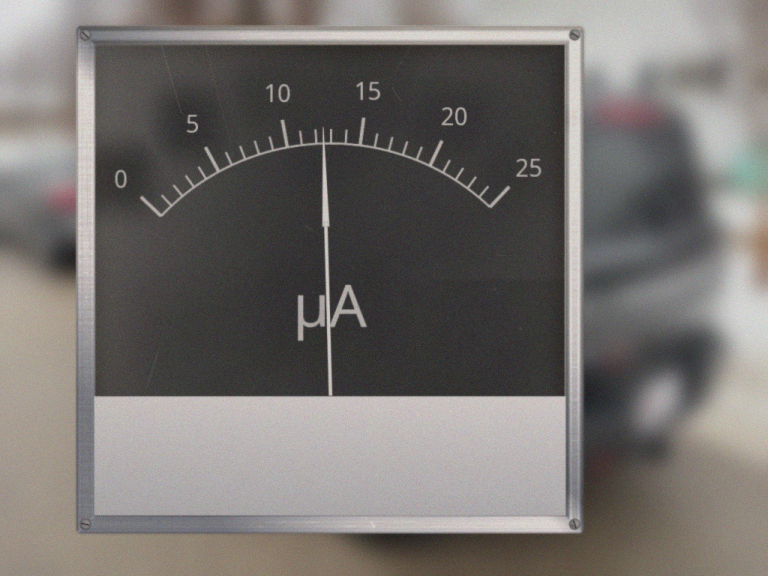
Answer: 12.5 µA
